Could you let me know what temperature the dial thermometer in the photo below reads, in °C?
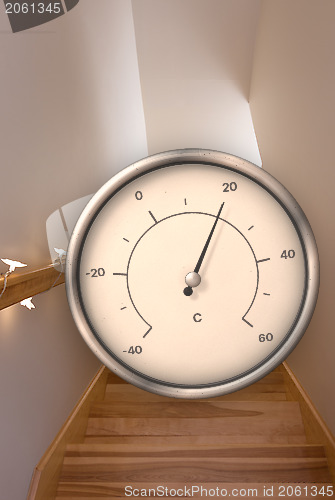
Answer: 20 °C
